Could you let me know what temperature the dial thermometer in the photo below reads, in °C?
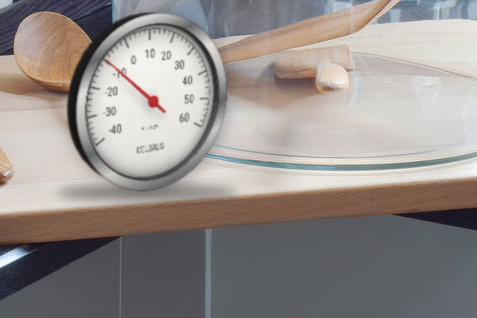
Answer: -10 °C
